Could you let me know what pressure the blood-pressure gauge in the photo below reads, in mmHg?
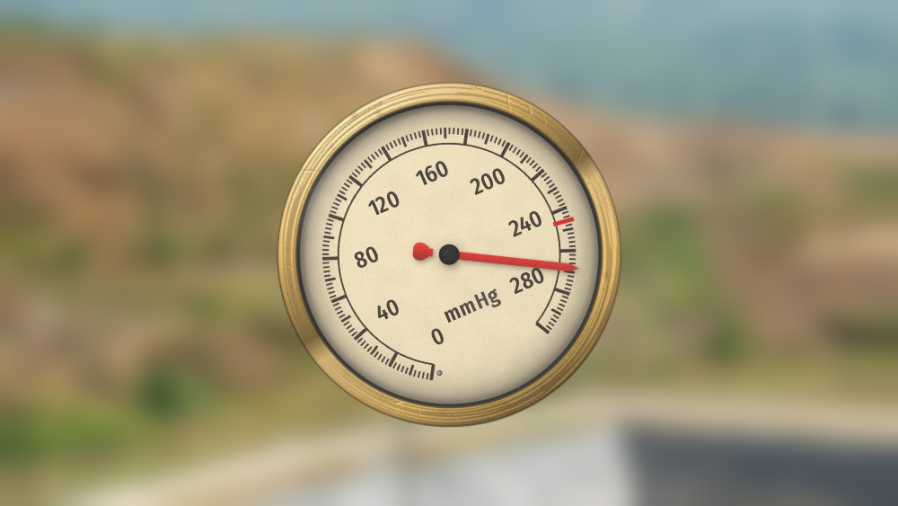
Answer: 268 mmHg
